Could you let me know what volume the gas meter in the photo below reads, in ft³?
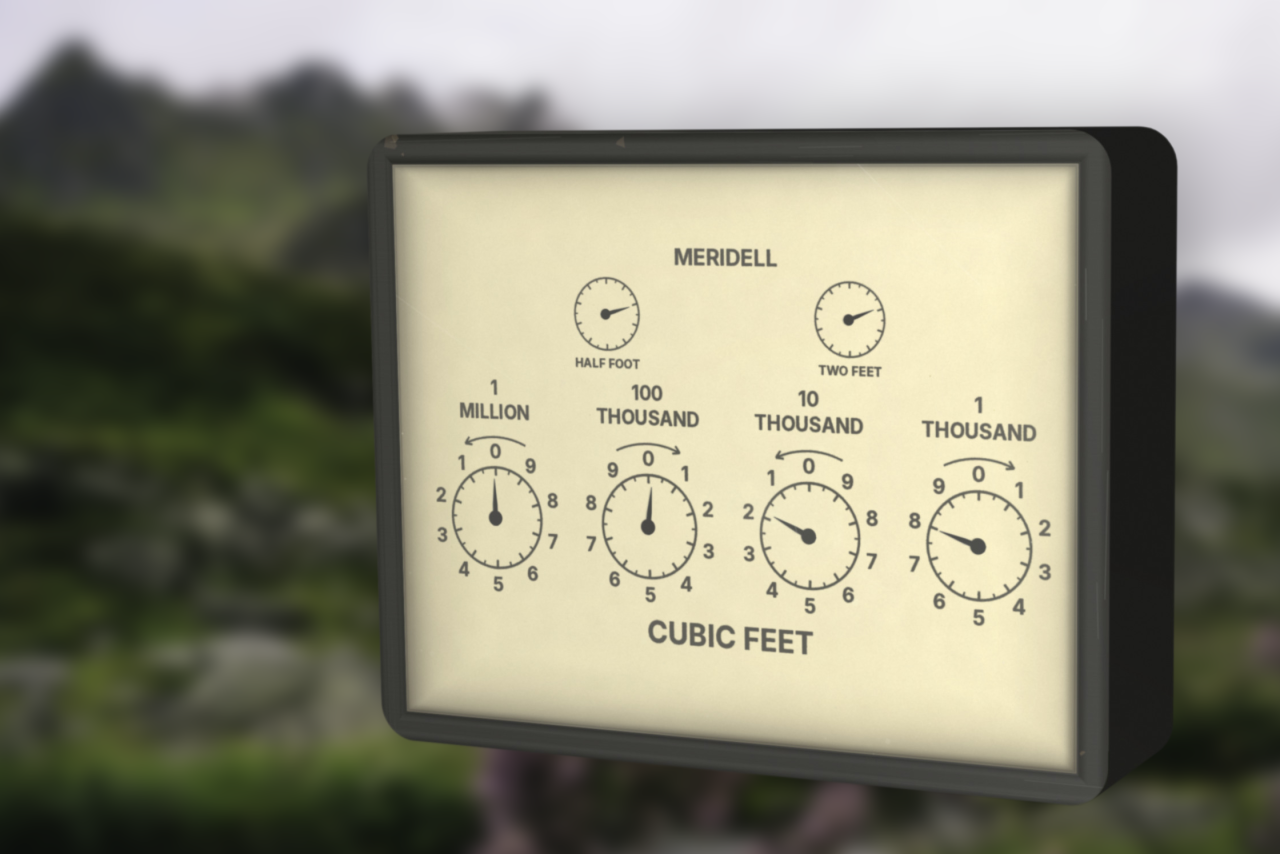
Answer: 1800 ft³
